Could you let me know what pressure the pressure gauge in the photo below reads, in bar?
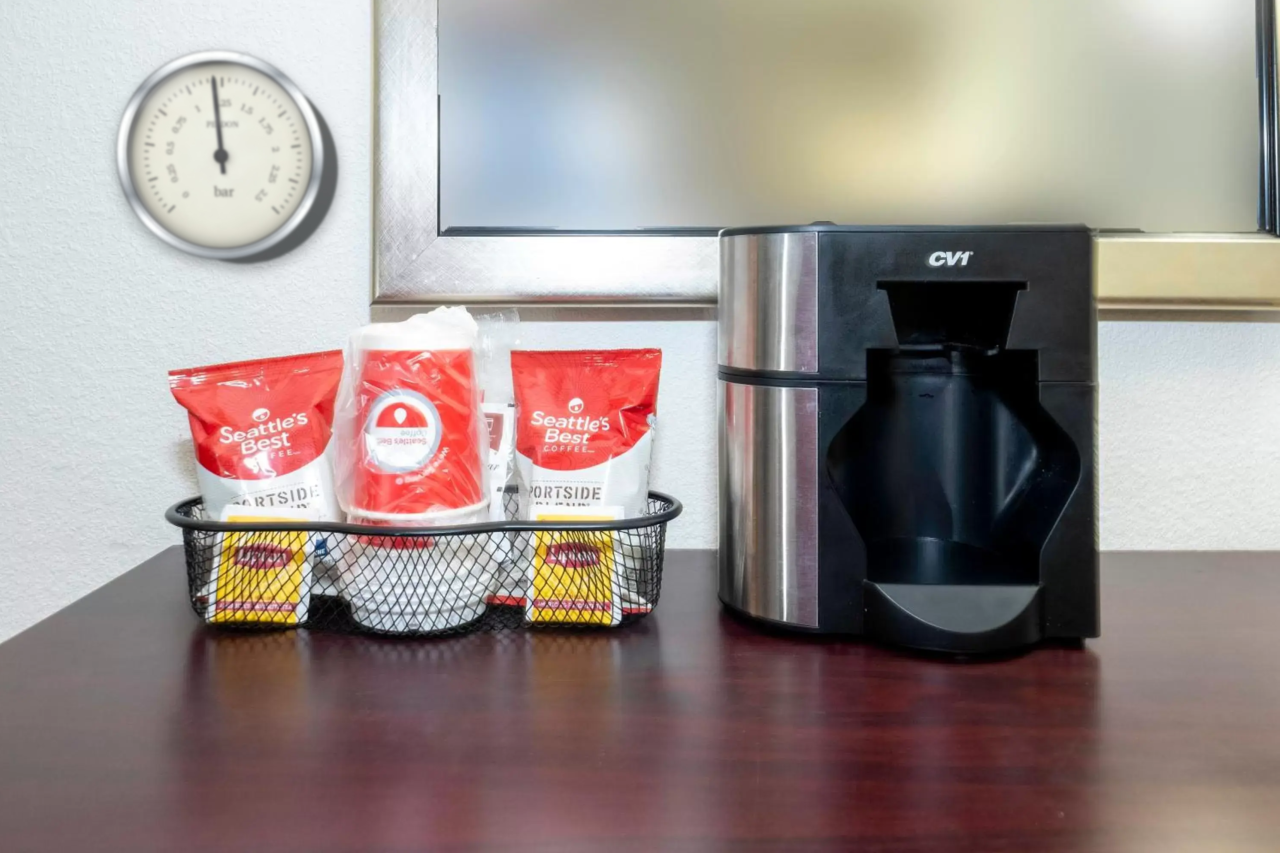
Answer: 1.2 bar
